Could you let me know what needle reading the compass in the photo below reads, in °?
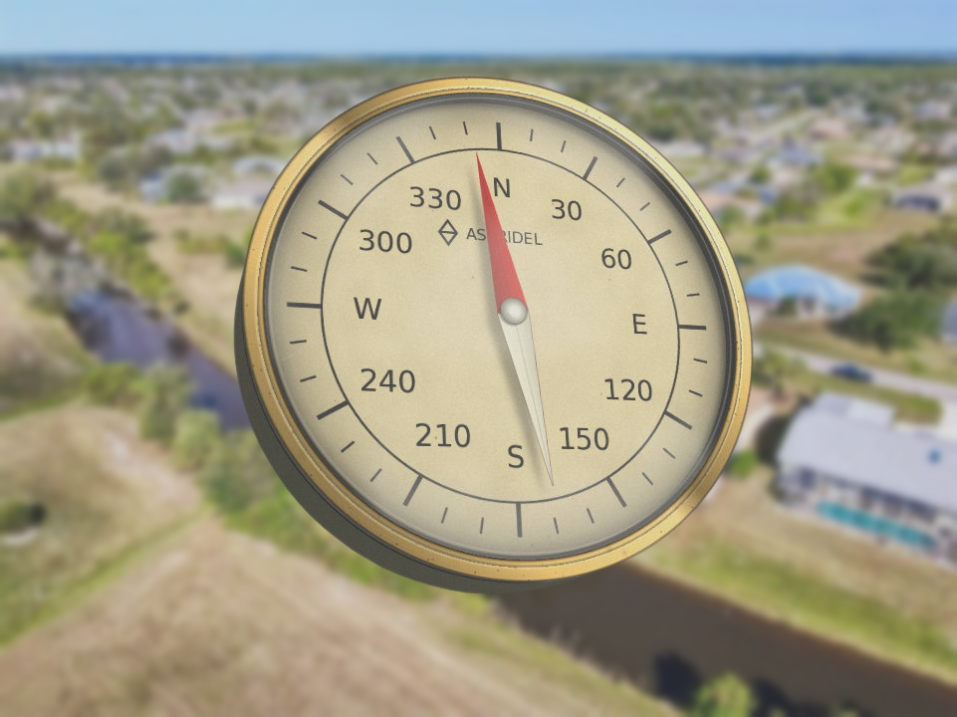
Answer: 350 °
